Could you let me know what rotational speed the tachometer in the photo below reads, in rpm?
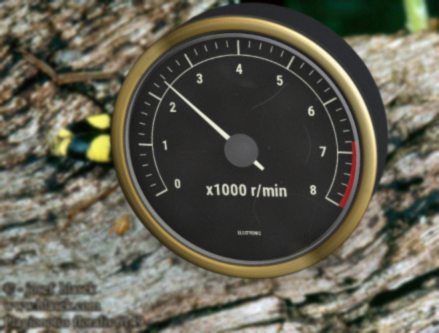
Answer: 2400 rpm
